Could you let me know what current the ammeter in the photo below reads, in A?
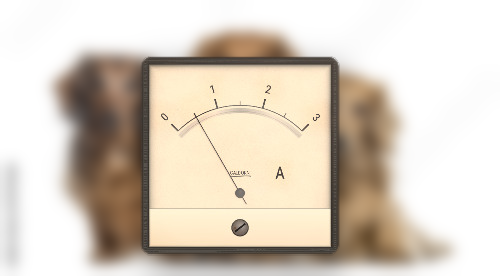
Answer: 0.5 A
